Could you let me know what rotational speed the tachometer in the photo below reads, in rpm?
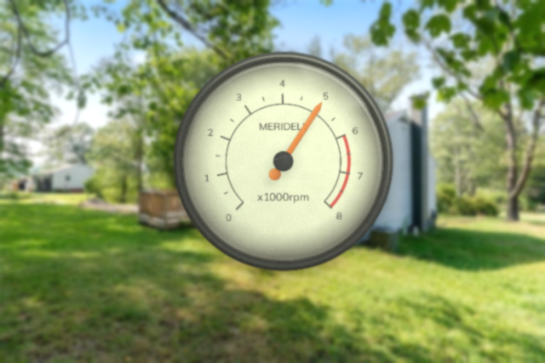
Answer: 5000 rpm
